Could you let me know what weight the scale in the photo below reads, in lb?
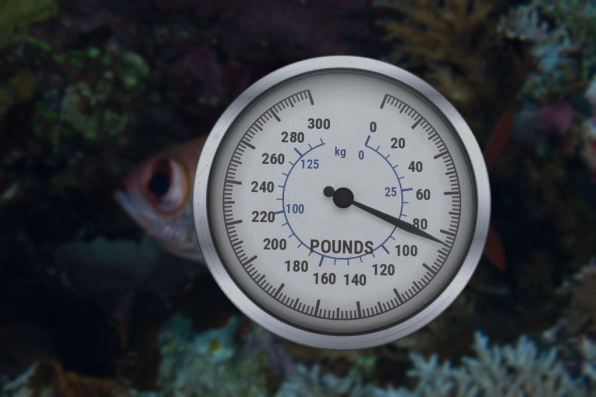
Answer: 86 lb
